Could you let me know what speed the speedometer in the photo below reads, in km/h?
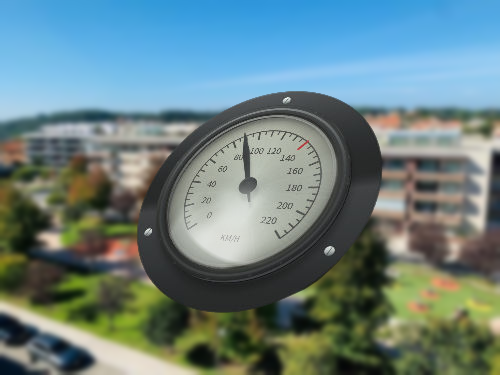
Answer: 90 km/h
